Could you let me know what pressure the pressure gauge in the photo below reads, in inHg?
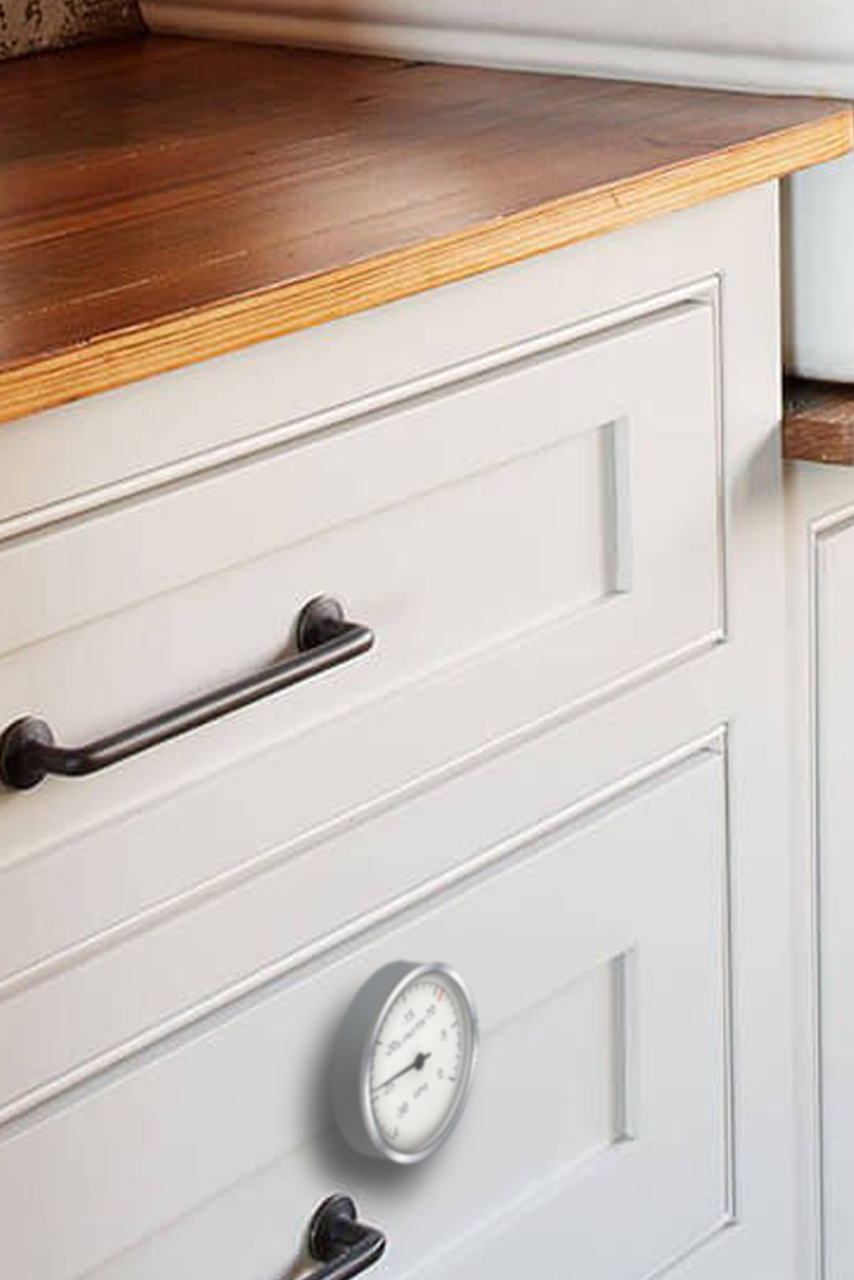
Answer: -24 inHg
